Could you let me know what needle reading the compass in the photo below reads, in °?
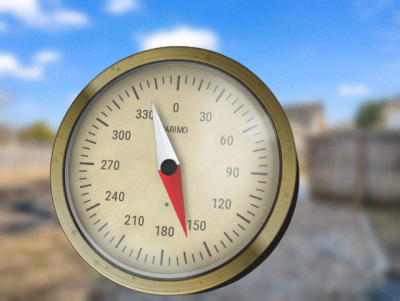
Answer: 160 °
